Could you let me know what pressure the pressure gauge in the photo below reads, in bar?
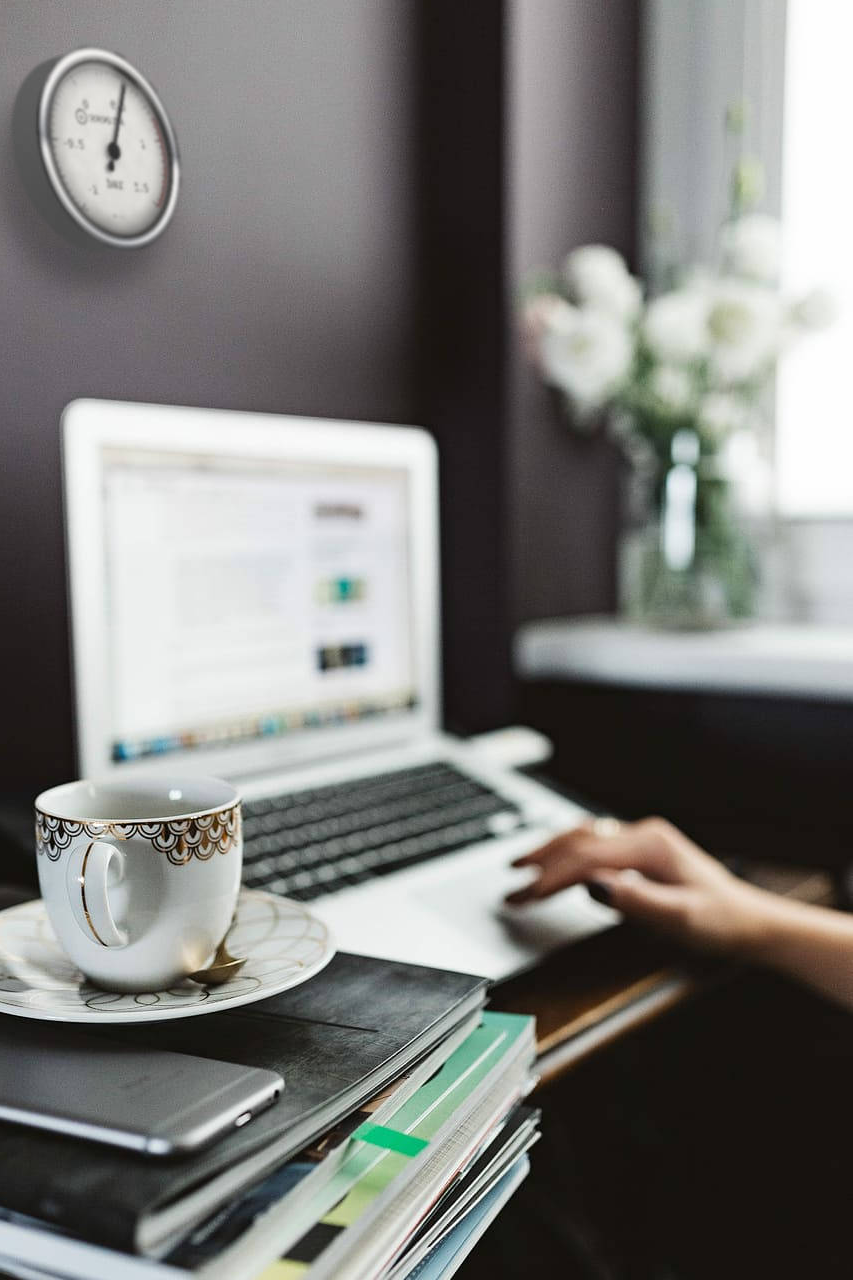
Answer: 0.5 bar
